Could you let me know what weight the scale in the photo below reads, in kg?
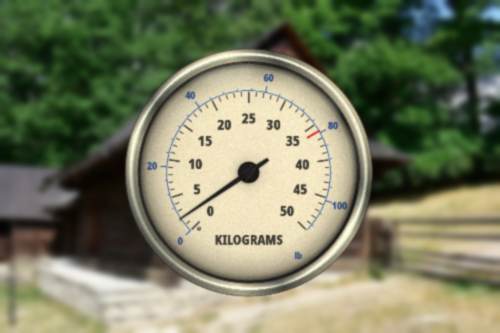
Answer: 2 kg
